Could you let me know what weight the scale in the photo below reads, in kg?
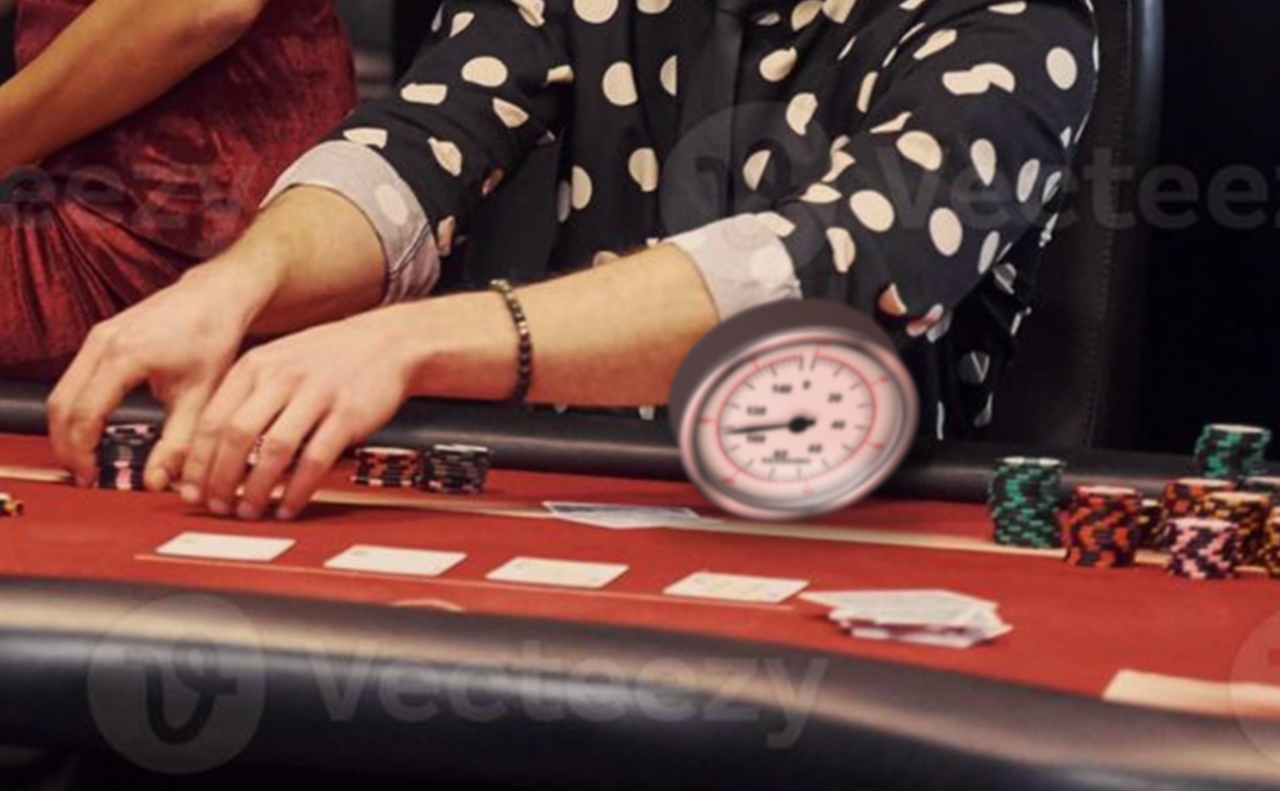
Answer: 110 kg
